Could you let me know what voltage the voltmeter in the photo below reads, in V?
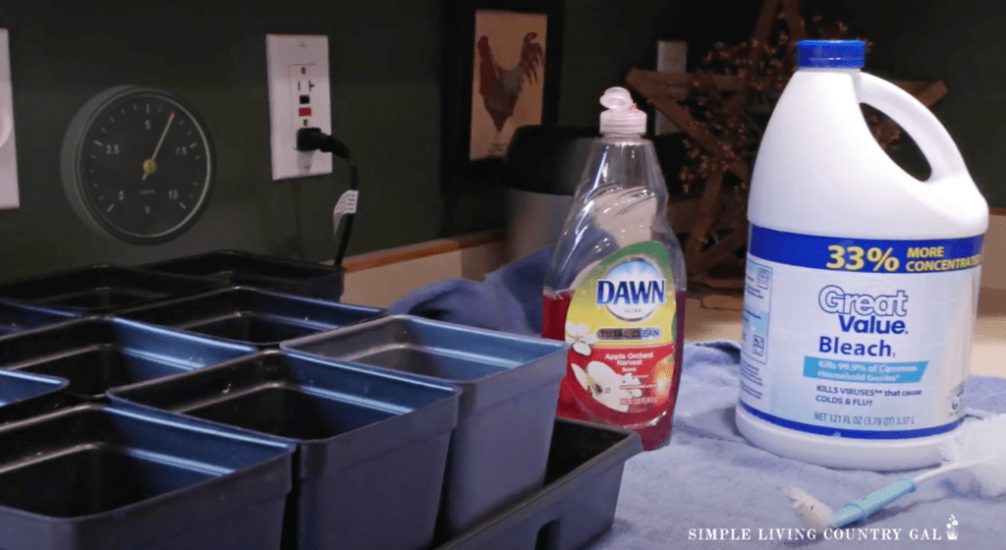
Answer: 6 V
